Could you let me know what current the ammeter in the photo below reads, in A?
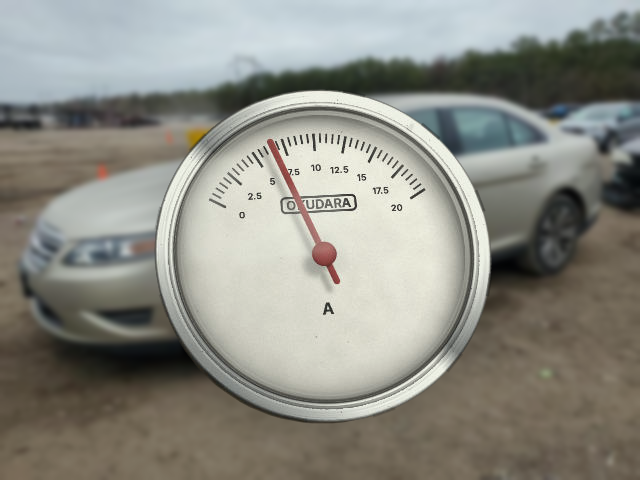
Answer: 6.5 A
